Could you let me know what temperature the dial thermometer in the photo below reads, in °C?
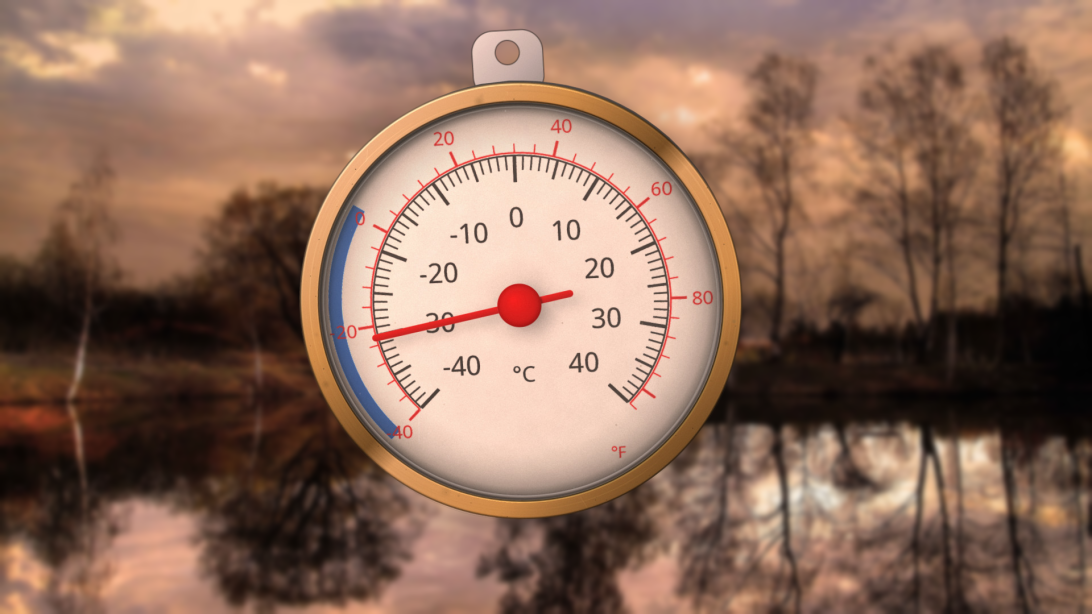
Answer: -30 °C
